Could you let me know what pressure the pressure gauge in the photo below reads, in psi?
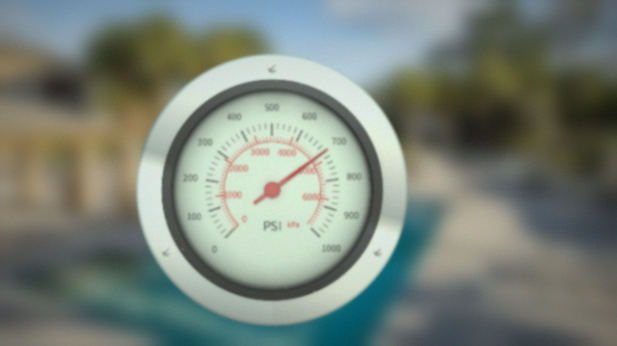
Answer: 700 psi
